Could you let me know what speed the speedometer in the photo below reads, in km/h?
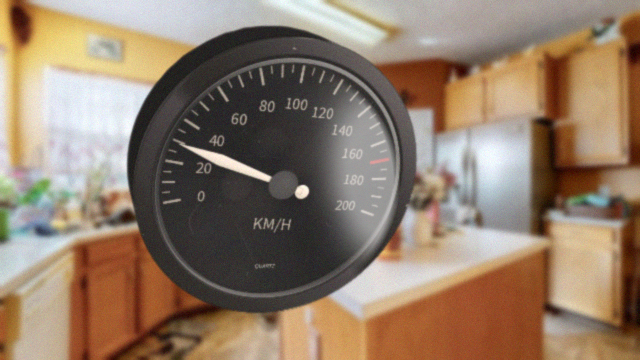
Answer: 30 km/h
